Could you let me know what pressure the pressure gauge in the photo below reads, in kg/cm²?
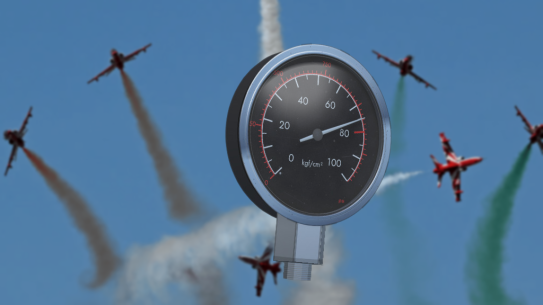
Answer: 75 kg/cm²
